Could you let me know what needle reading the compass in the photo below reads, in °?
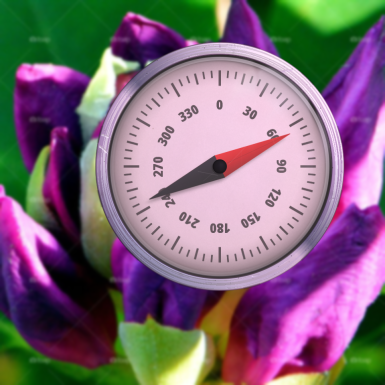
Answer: 65 °
